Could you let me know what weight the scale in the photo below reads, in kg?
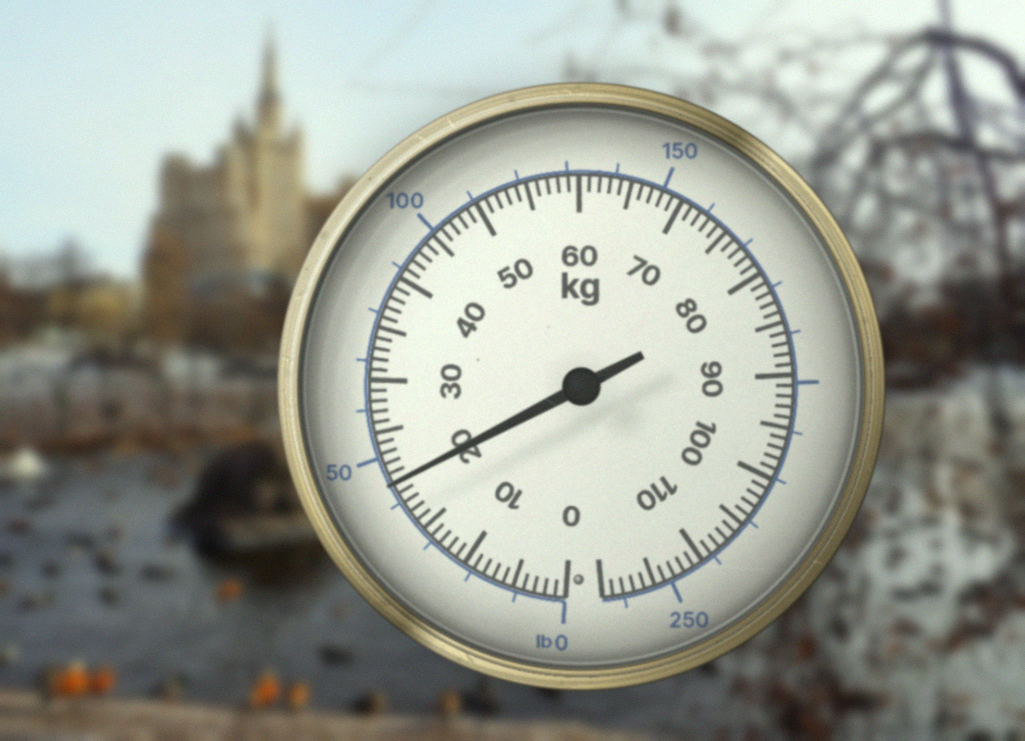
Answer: 20 kg
